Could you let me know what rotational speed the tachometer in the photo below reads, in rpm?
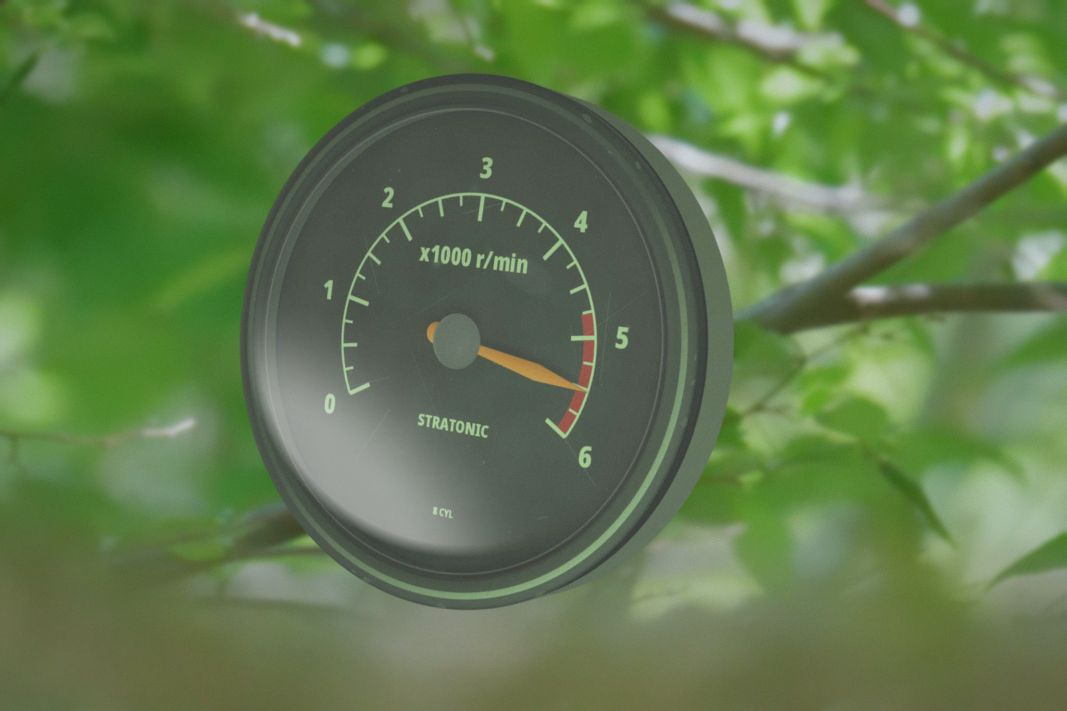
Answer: 5500 rpm
